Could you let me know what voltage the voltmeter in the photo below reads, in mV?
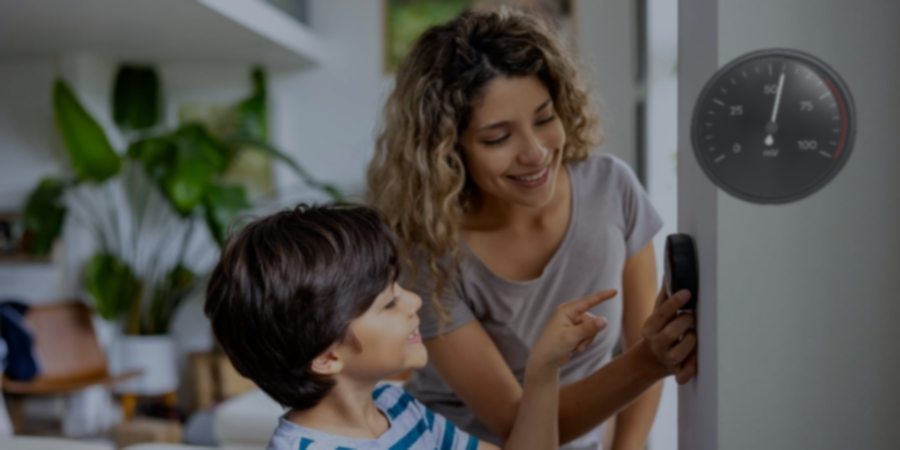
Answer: 55 mV
